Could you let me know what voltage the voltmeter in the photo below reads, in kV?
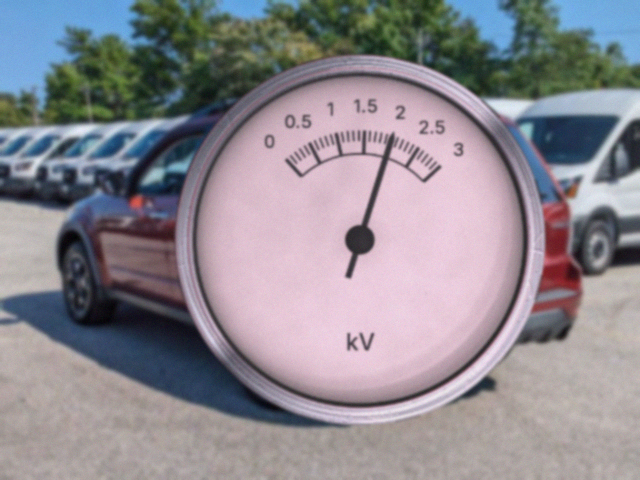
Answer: 2 kV
